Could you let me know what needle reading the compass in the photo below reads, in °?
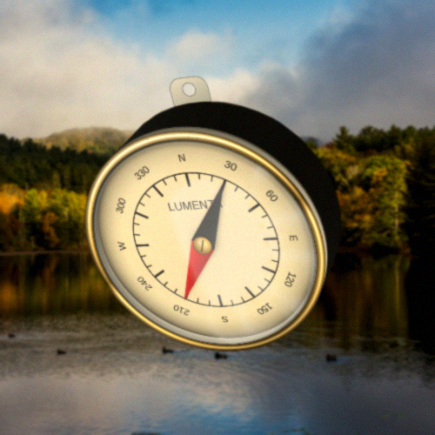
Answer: 210 °
